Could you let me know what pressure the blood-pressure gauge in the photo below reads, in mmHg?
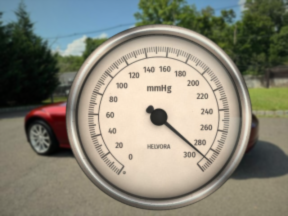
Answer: 290 mmHg
